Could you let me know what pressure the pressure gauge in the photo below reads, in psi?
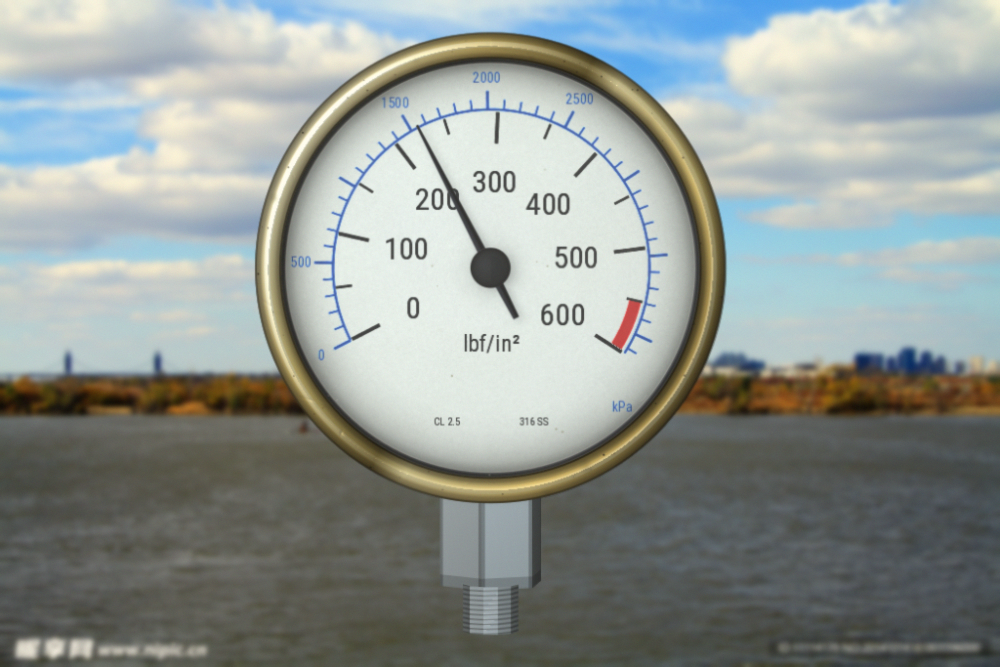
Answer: 225 psi
